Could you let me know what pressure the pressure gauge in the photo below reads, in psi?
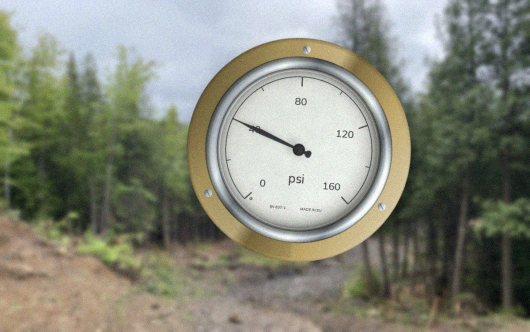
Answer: 40 psi
